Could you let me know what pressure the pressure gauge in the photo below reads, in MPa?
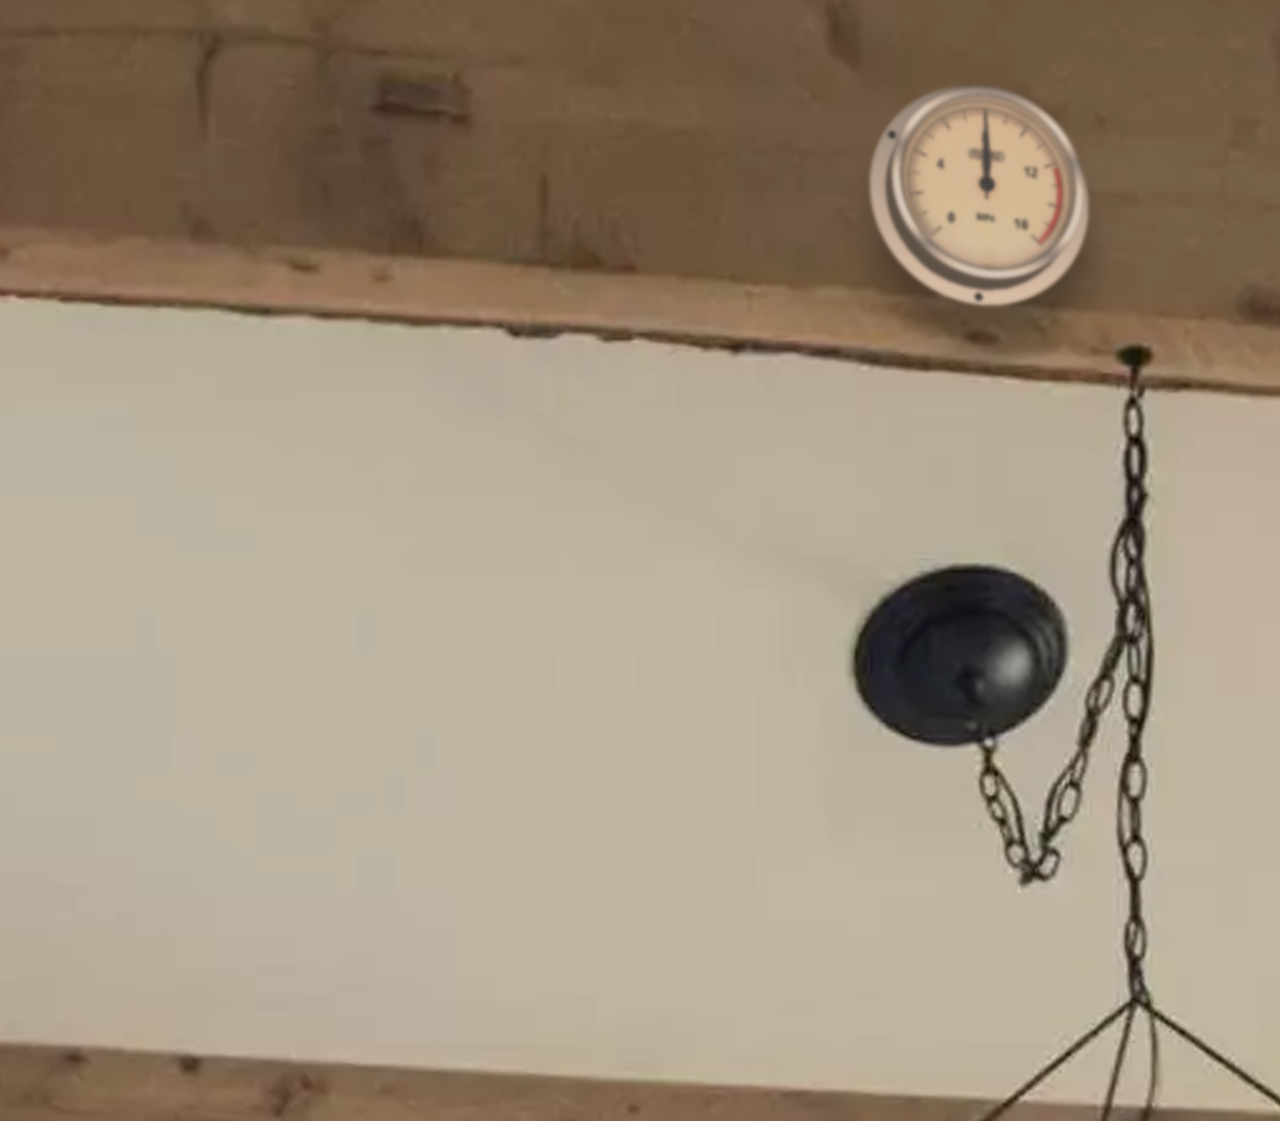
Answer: 8 MPa
